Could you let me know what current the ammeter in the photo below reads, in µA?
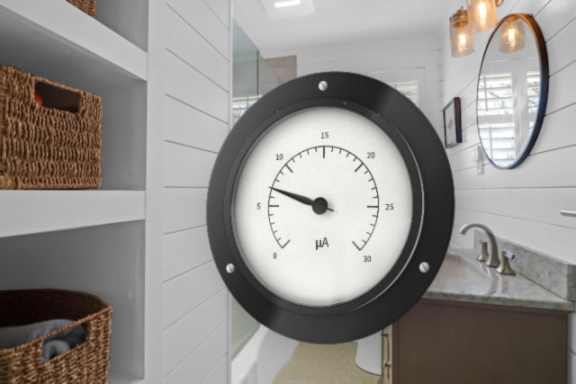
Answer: 7 µA
